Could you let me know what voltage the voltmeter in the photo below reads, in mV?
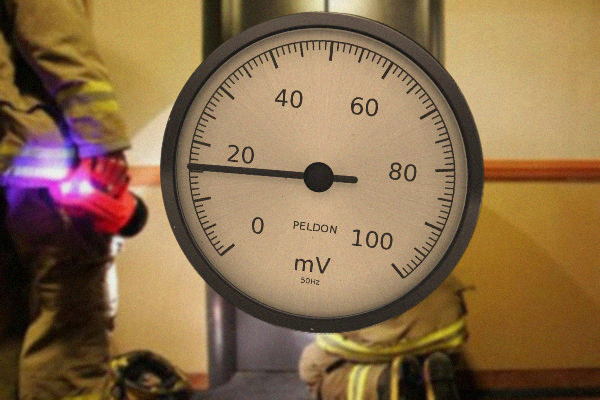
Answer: 16 mV
